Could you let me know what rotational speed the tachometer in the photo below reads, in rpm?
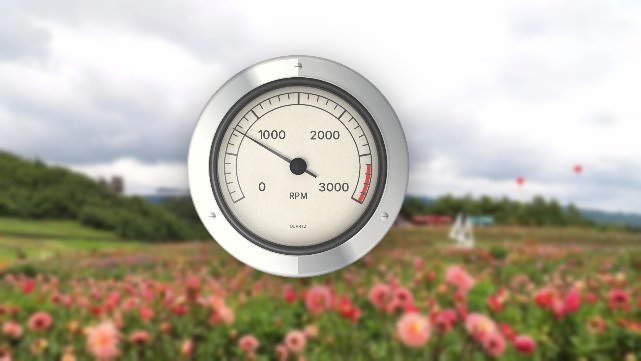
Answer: 750 rpm
